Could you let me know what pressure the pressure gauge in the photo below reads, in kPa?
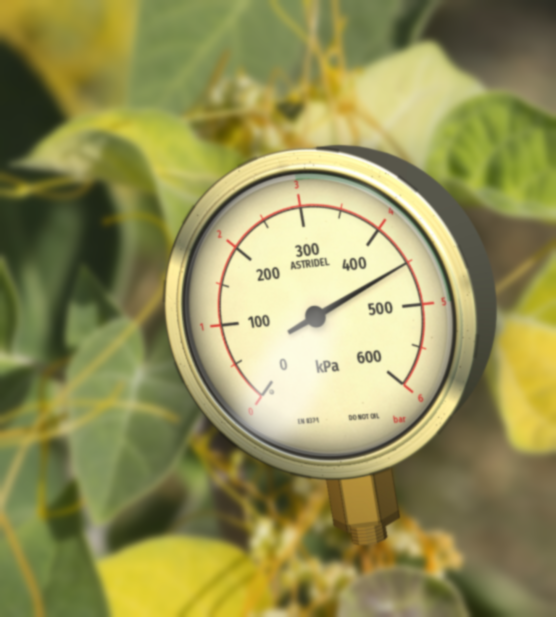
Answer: 450 kPa
